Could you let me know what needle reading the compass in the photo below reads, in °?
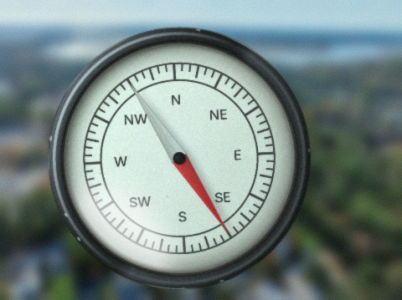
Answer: 150 °
